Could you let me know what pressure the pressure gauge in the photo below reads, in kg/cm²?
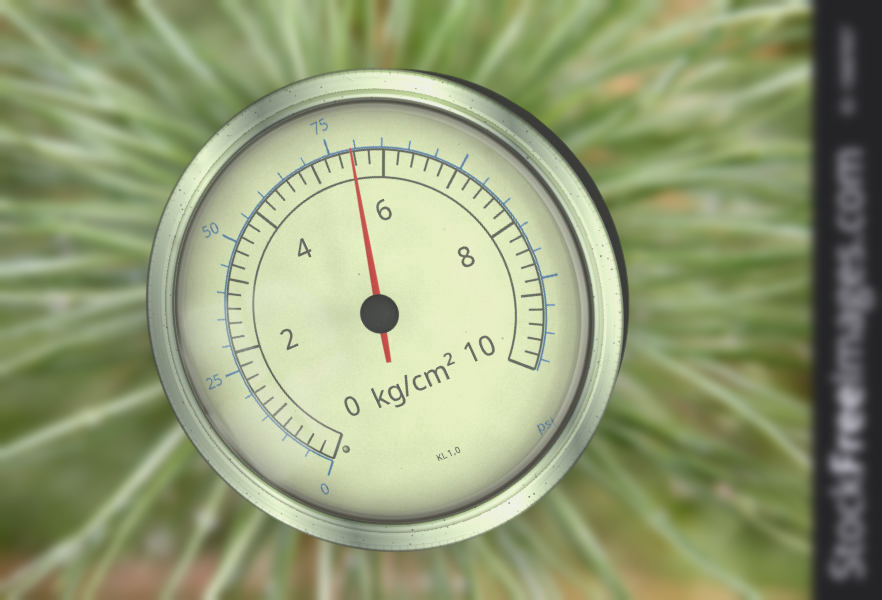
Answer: 5.6 kg/cm²
